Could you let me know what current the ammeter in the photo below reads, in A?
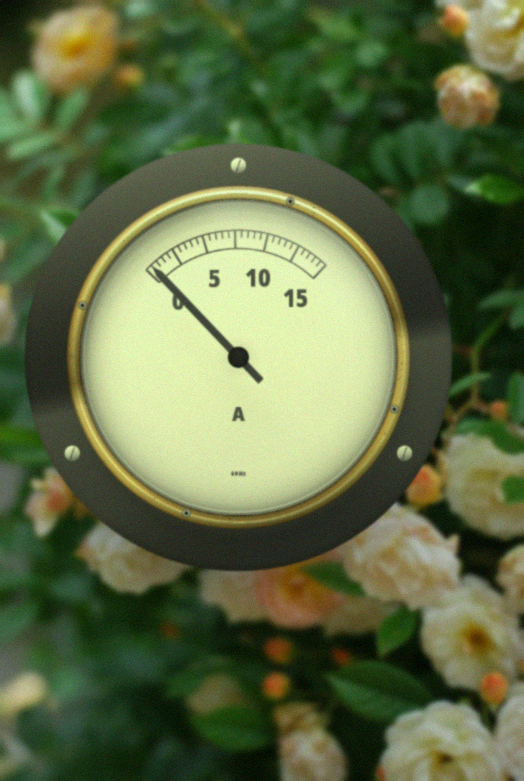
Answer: 0.5 A
